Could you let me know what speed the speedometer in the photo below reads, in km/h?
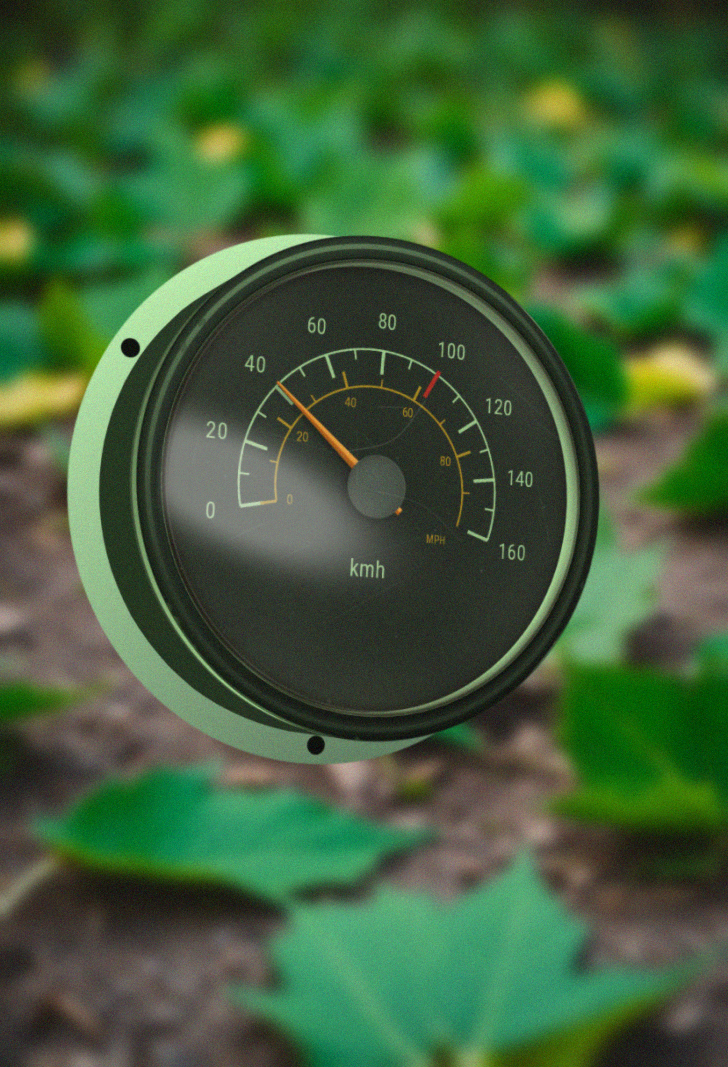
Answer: 40 km/h
